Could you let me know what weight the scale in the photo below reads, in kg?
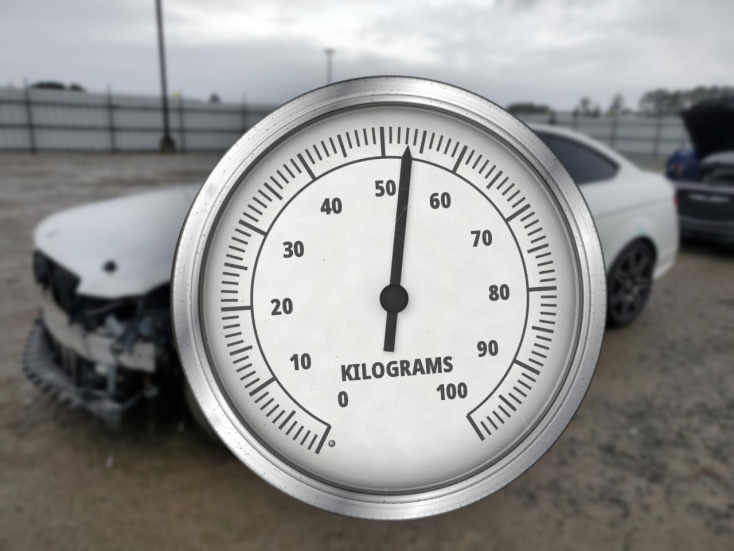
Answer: 53 kg
